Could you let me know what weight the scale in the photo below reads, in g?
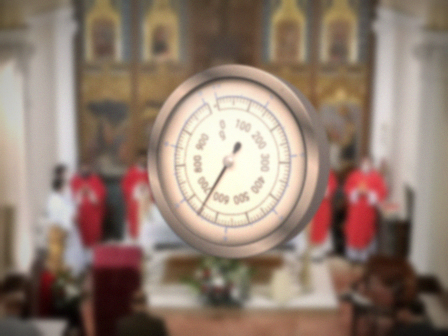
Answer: 650 g
